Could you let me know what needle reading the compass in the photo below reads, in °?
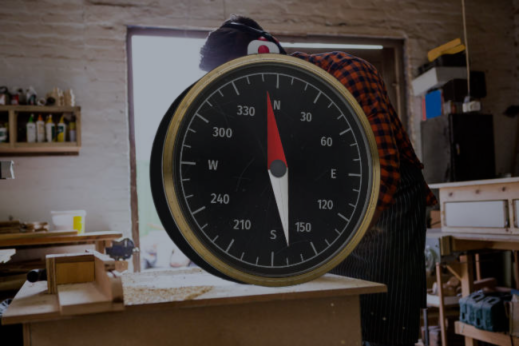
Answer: 350 °
